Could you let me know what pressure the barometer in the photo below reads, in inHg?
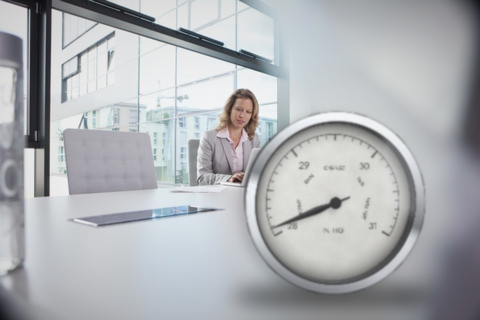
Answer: 28.1 inHg
